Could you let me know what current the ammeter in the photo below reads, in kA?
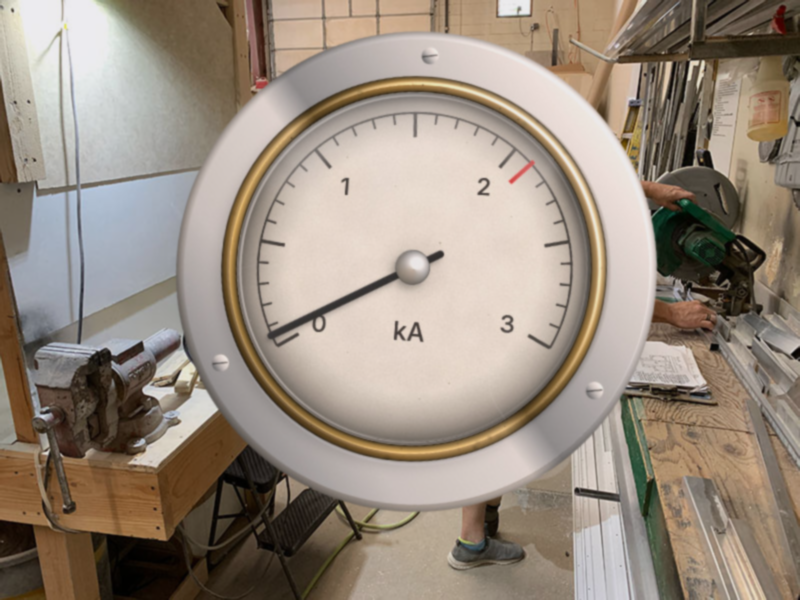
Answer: 0.05 kA
